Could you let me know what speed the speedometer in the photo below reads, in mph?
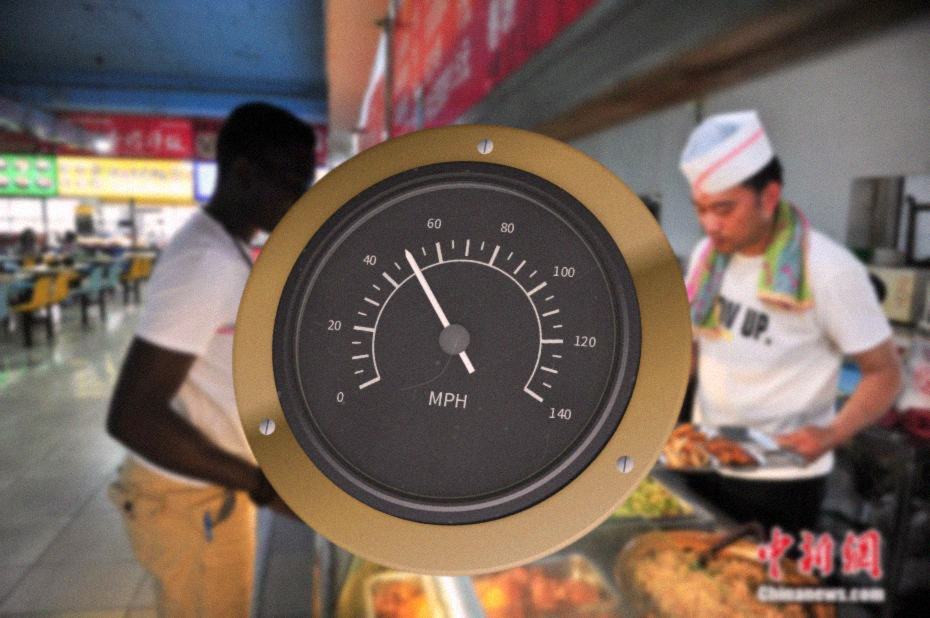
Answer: 50 mph
